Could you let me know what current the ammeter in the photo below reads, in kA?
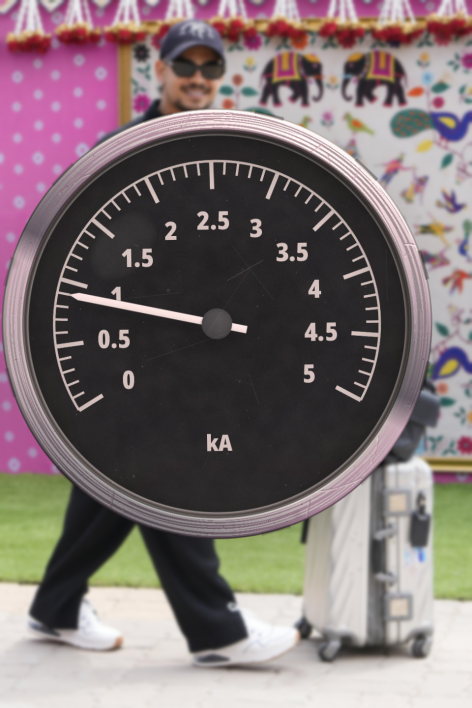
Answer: 0.9 kA
